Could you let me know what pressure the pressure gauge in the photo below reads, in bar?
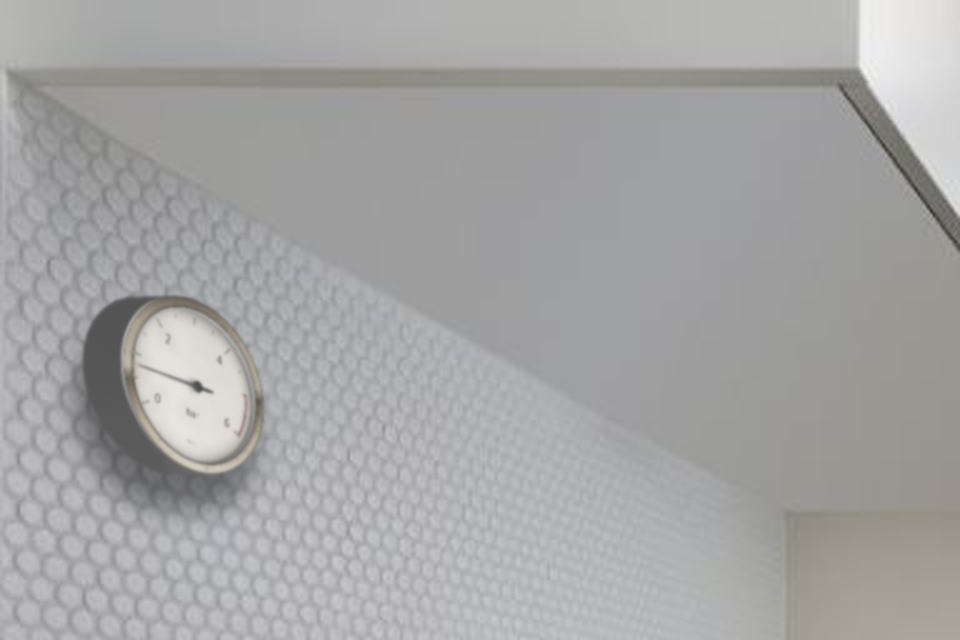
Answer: 0.75 bar
